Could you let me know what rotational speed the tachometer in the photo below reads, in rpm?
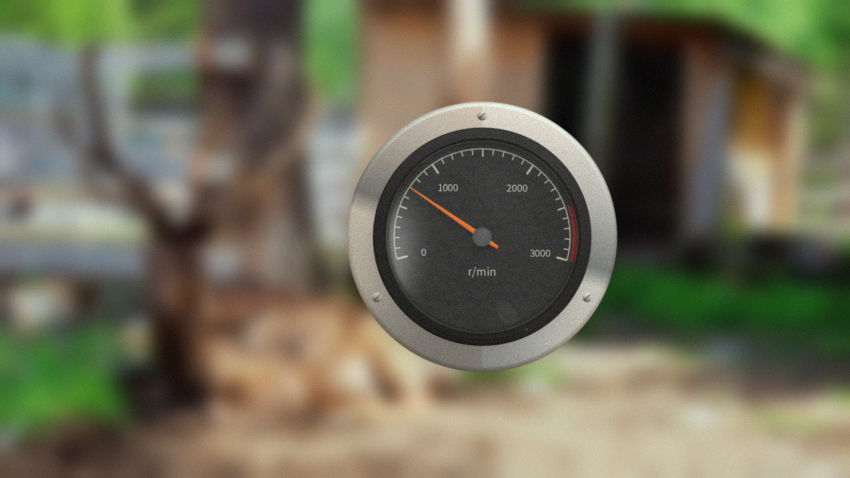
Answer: 700 rpm
